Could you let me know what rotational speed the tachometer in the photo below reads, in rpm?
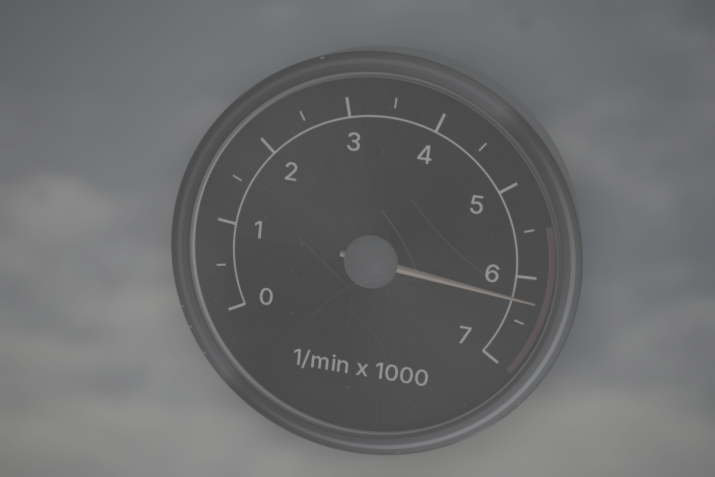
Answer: 6250 rpm
